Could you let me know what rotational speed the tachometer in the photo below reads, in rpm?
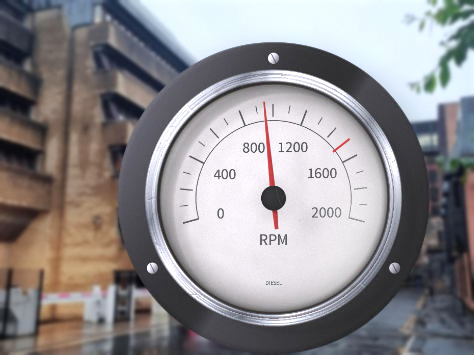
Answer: 950 rpm
